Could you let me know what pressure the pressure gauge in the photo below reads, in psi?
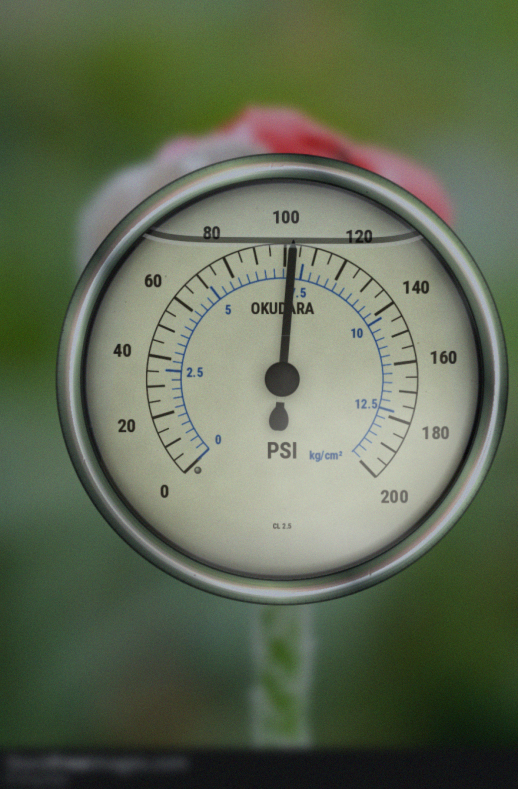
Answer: 102.5 psi
